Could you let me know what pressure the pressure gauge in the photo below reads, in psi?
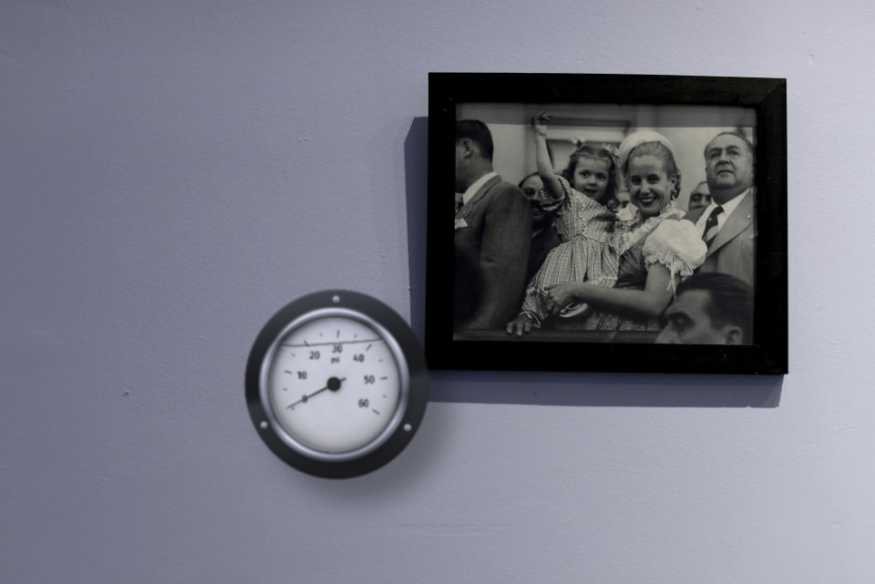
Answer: 0 psi
